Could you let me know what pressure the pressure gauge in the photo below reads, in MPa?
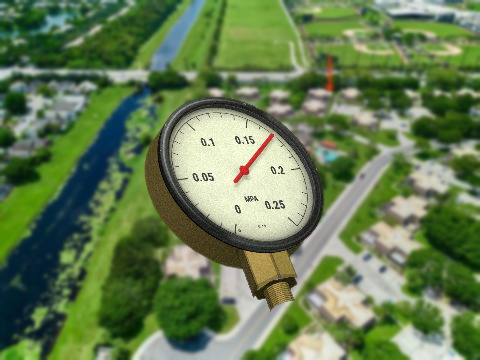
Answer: 0.17 MPa
